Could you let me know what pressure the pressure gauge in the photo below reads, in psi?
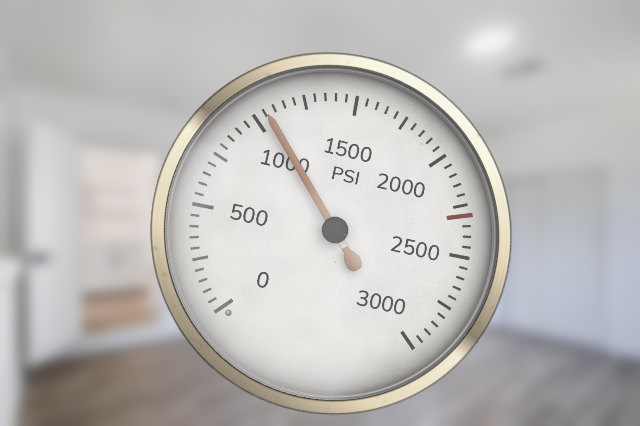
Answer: 1050 psi
